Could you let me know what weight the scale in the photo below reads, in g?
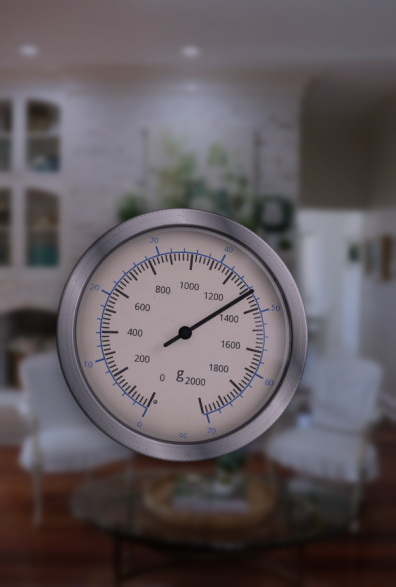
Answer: 1320 g
